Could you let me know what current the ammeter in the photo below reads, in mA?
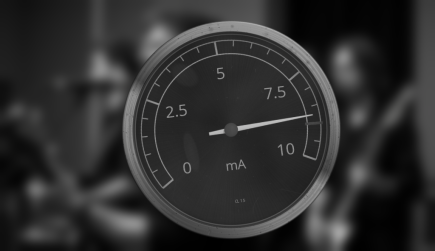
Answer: 8.75 mA
